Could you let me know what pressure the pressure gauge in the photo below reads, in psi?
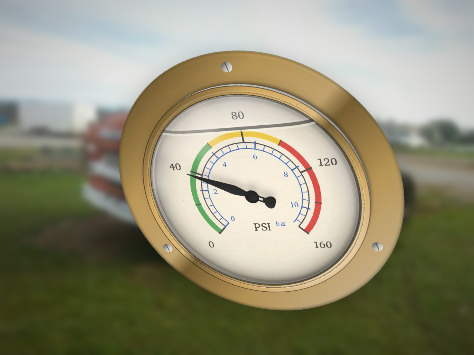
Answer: 40 psi
